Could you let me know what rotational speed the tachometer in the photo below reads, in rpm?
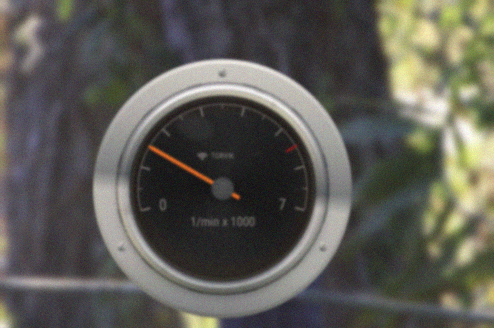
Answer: 1500 rpm
